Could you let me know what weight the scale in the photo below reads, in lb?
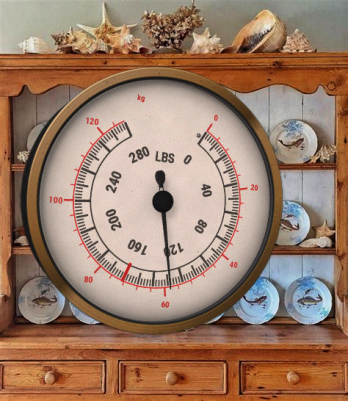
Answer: 130 lb
